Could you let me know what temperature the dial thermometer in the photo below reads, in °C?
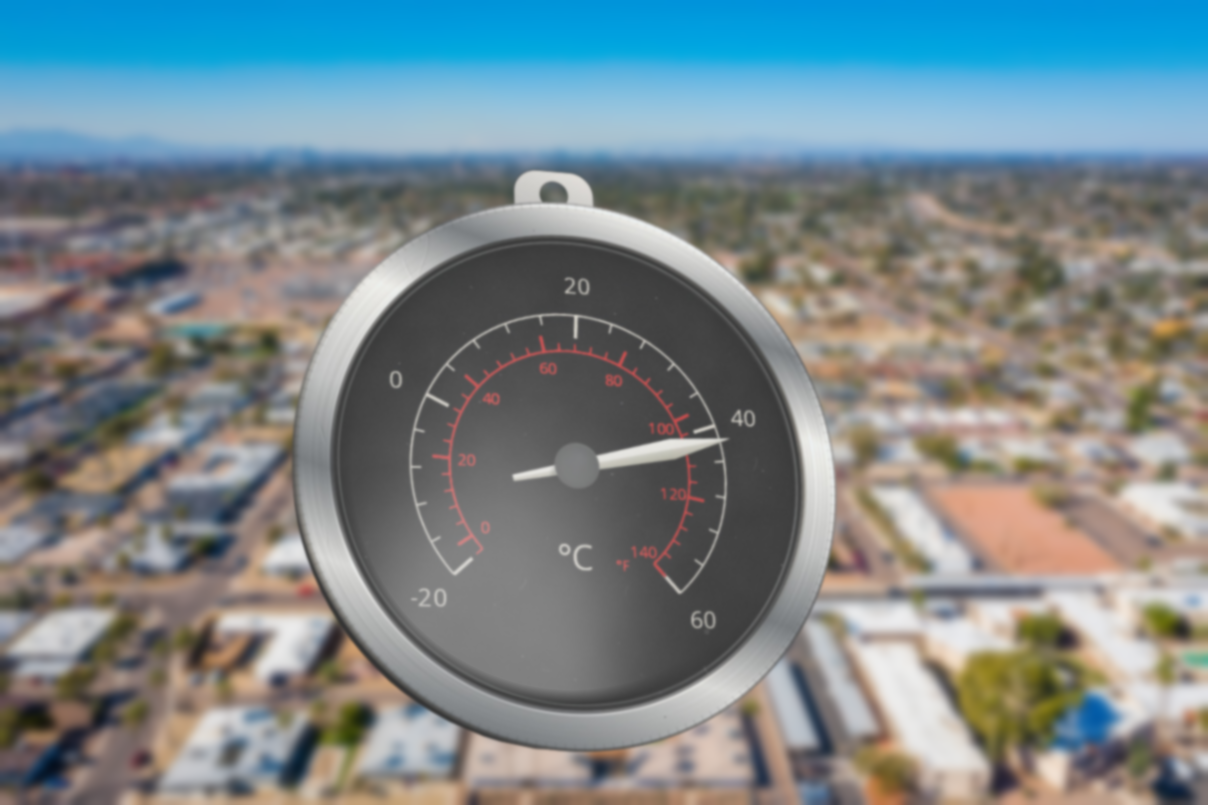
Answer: 42 °C
